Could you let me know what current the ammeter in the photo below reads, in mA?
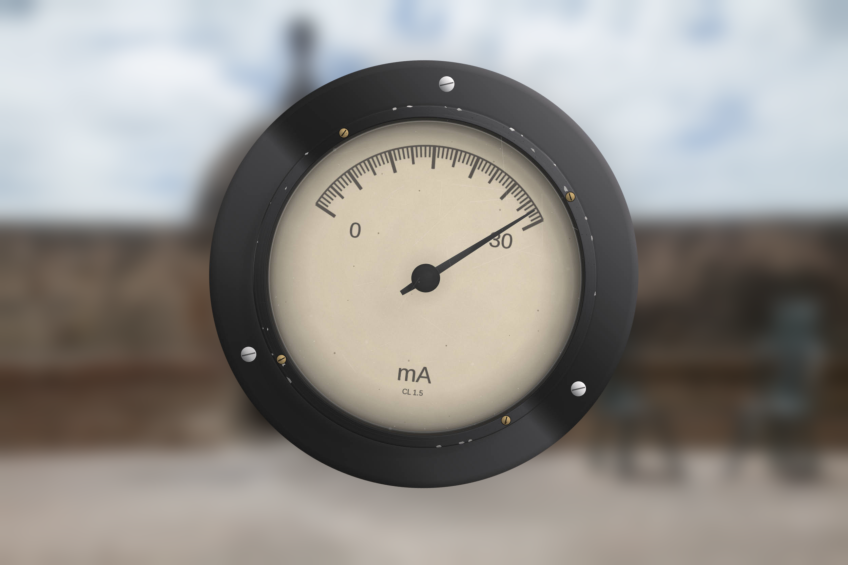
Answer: 28.5 mA
